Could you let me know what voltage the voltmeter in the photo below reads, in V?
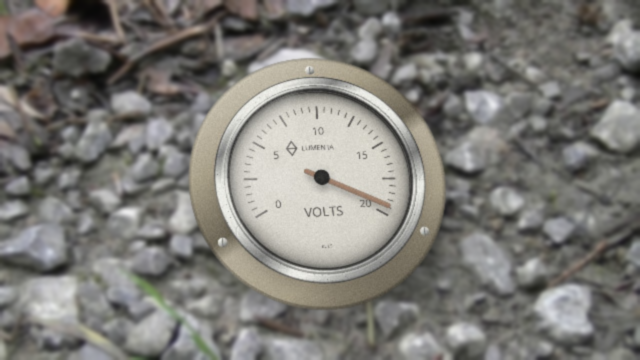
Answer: 19.5 V
